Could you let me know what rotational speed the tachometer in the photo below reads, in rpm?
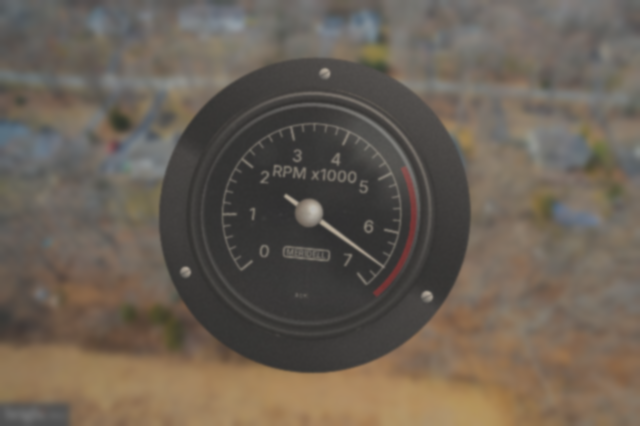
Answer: 6600 rpm
